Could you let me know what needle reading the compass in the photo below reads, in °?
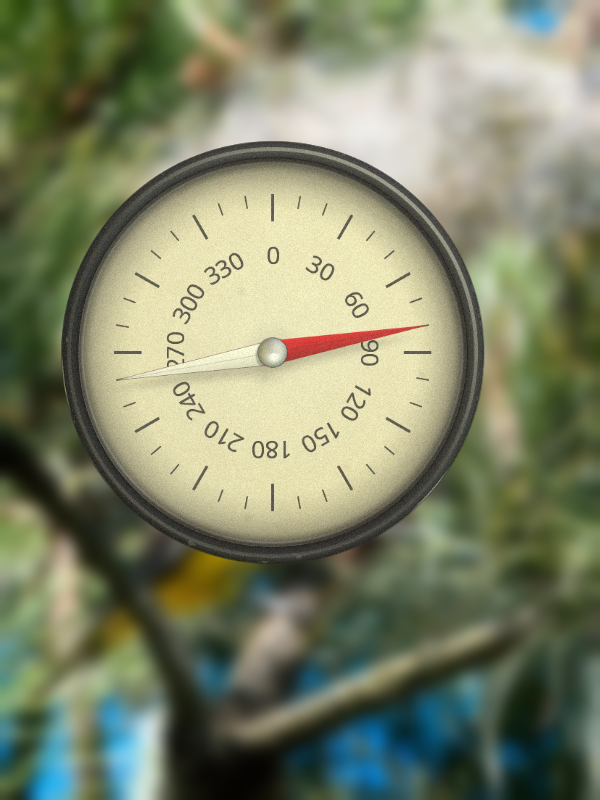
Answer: 80 °
